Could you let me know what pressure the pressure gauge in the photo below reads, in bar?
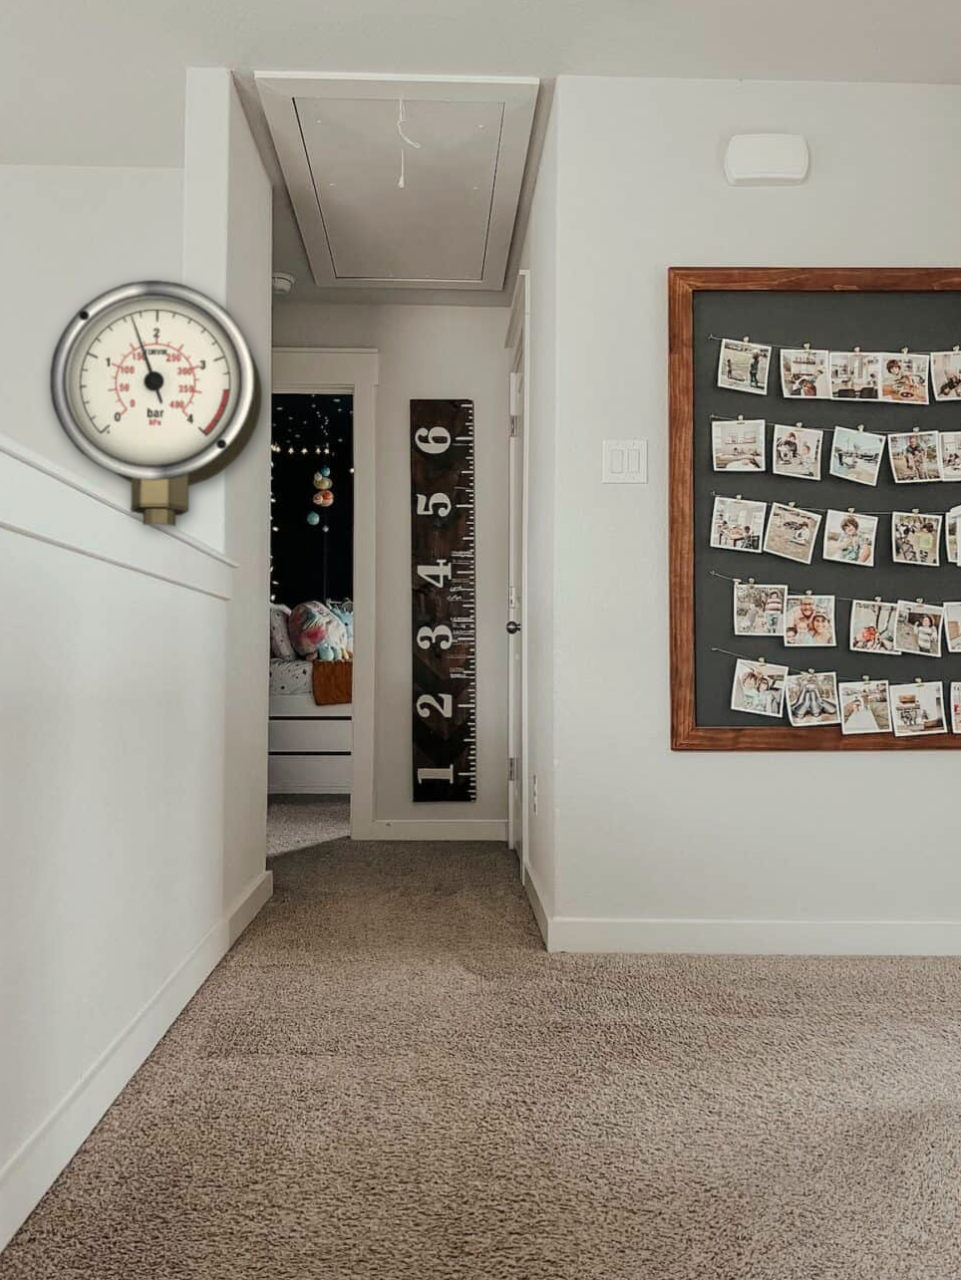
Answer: 1.7 bar
